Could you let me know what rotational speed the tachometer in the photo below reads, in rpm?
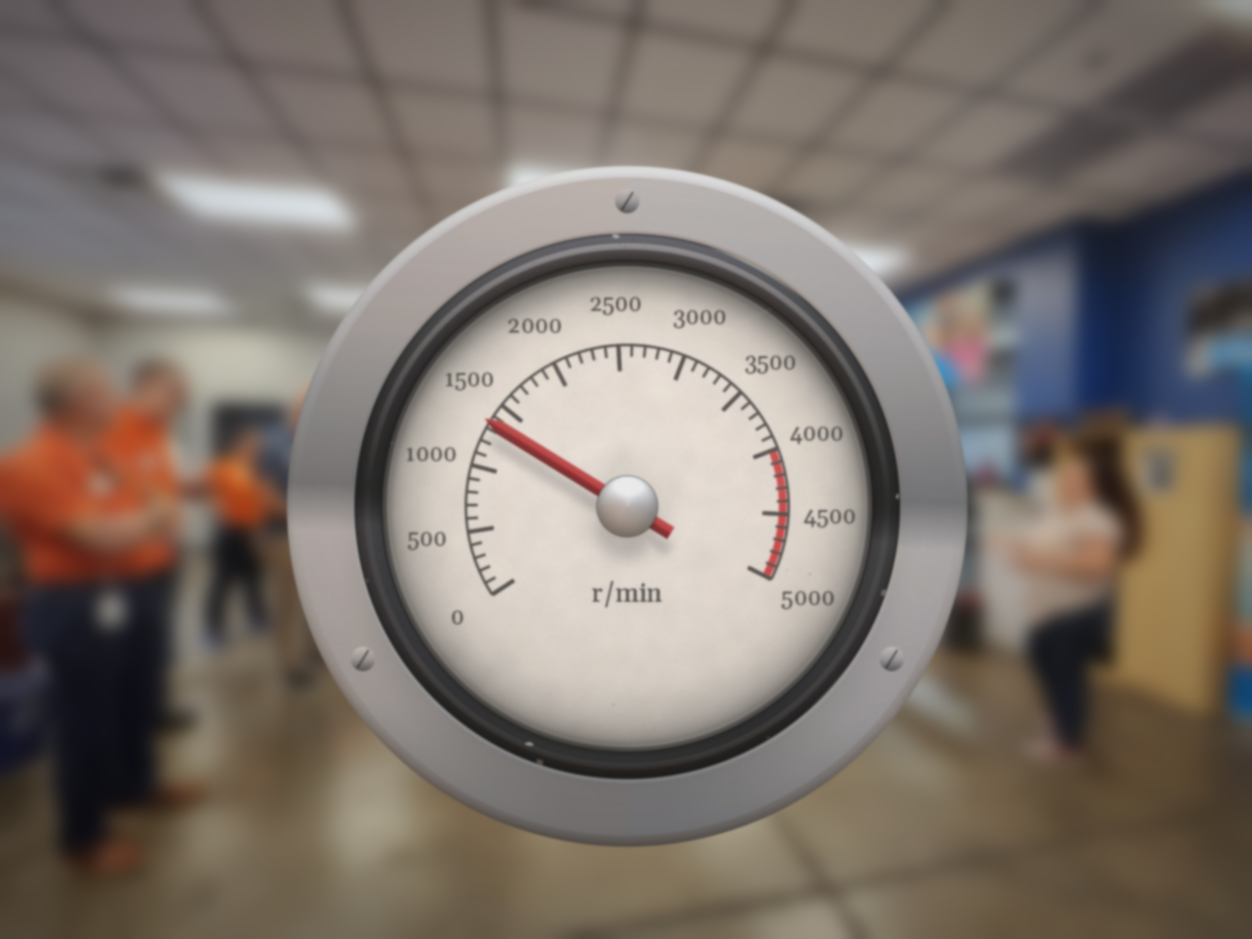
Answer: 1350 rpm
